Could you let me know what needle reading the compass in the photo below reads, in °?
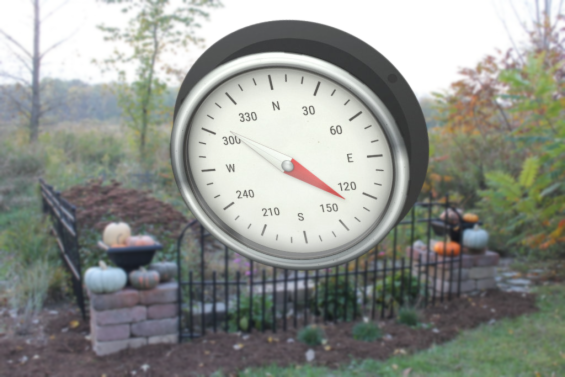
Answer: 130 °
